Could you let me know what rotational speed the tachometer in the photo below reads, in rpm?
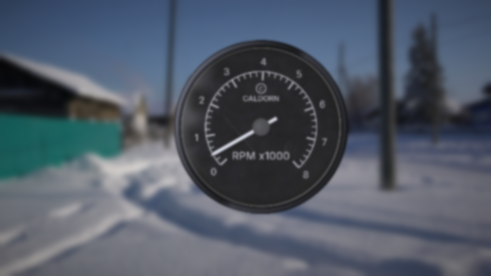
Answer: 400 rpm
